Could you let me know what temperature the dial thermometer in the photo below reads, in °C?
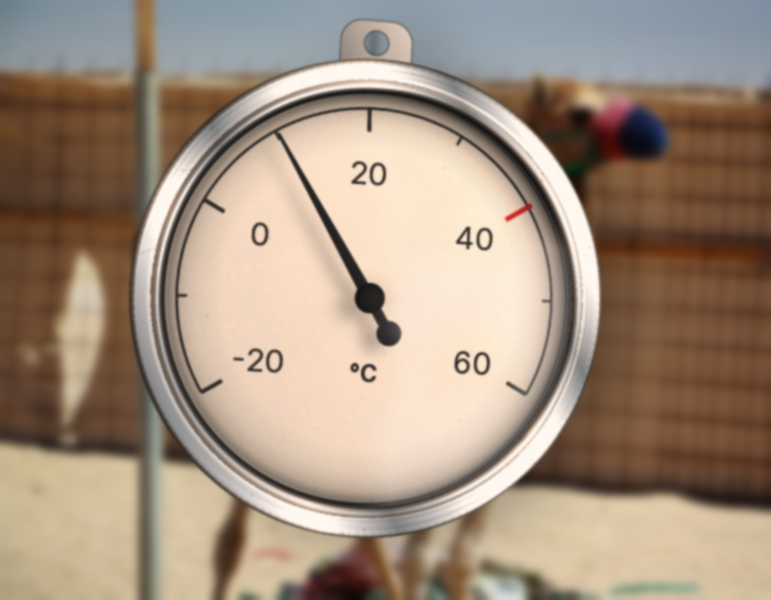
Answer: 10 °C
